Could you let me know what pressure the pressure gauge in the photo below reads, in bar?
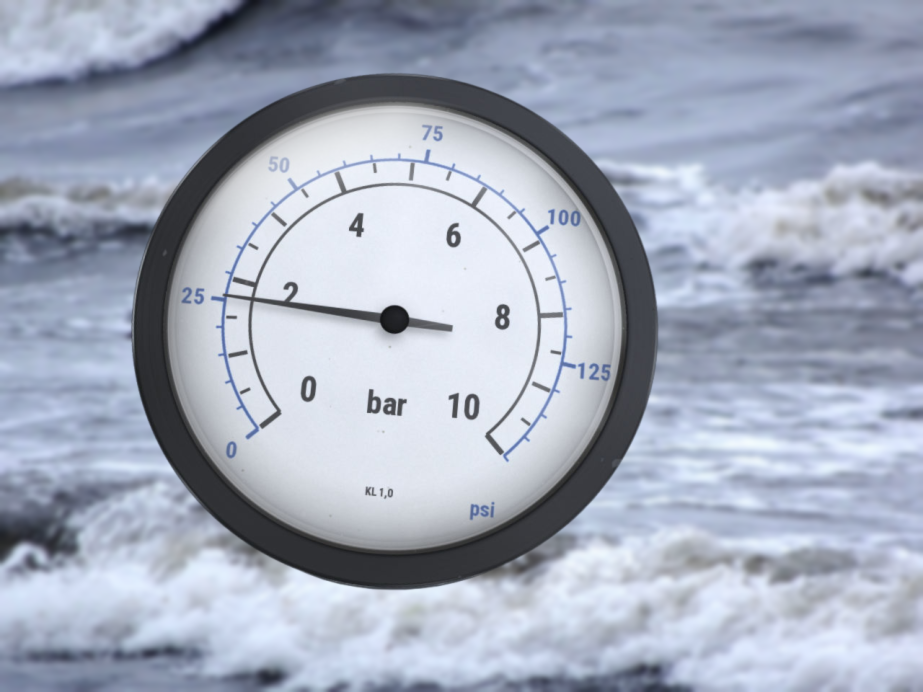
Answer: 1.75 bar
